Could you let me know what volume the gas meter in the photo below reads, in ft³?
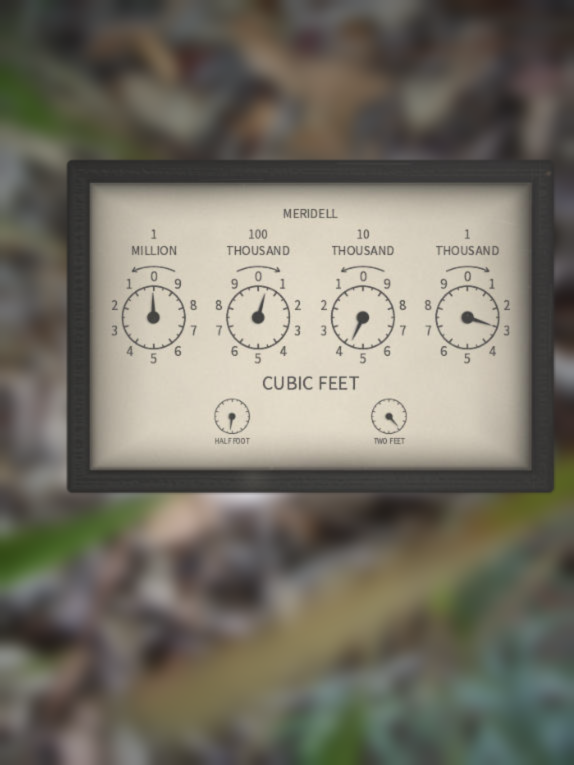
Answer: 4300 ft³
